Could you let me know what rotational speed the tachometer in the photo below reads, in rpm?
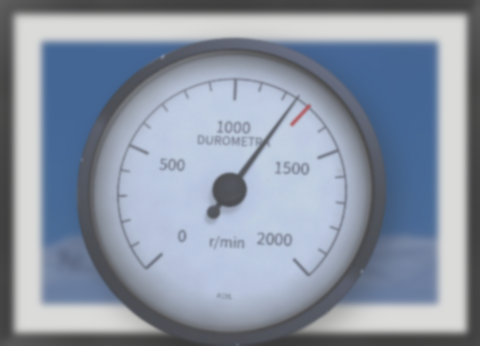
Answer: 1250 rpm
